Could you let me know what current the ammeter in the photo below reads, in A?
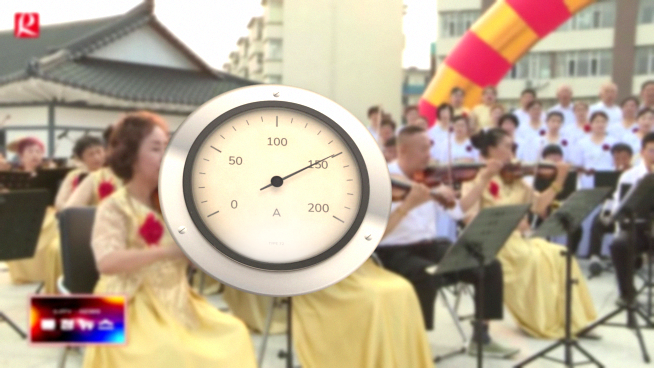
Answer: 150 A
